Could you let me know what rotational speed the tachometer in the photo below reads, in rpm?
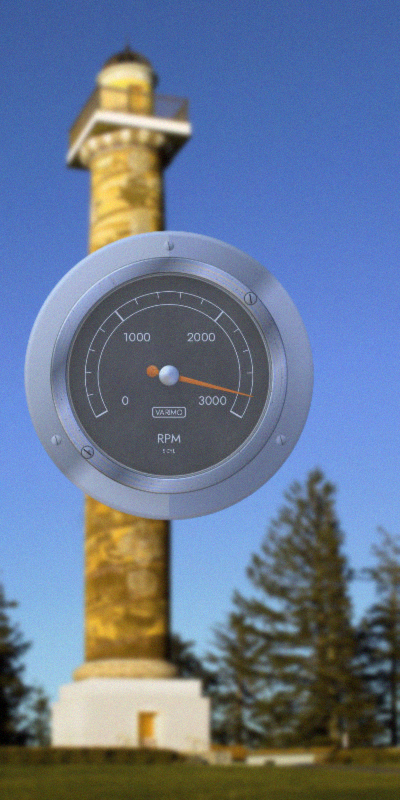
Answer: 2800 rpm
